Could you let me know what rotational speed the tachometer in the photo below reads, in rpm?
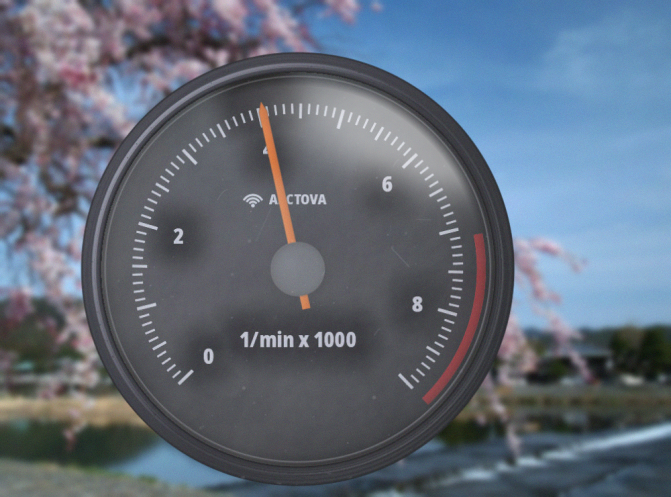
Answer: 4050 rpm
